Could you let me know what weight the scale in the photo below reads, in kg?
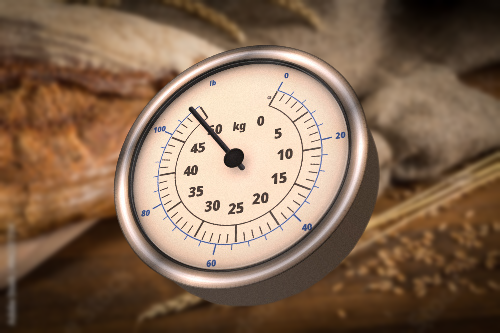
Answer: 49 kg
